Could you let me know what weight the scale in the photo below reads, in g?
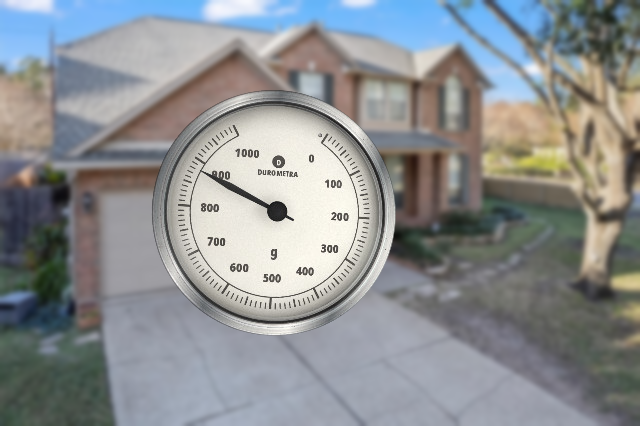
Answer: 880 g
